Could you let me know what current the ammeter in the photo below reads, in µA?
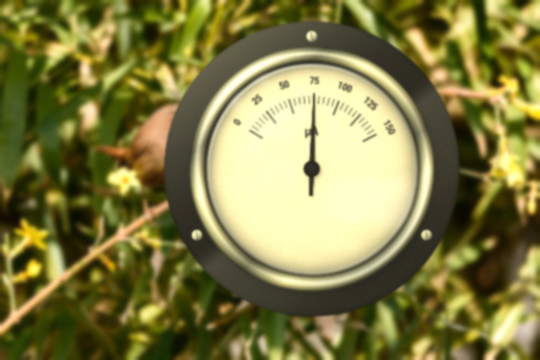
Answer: 75 µA
